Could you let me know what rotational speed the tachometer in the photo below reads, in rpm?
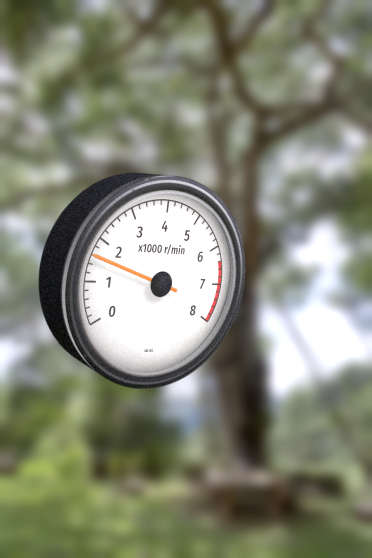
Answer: 1600 rpm
